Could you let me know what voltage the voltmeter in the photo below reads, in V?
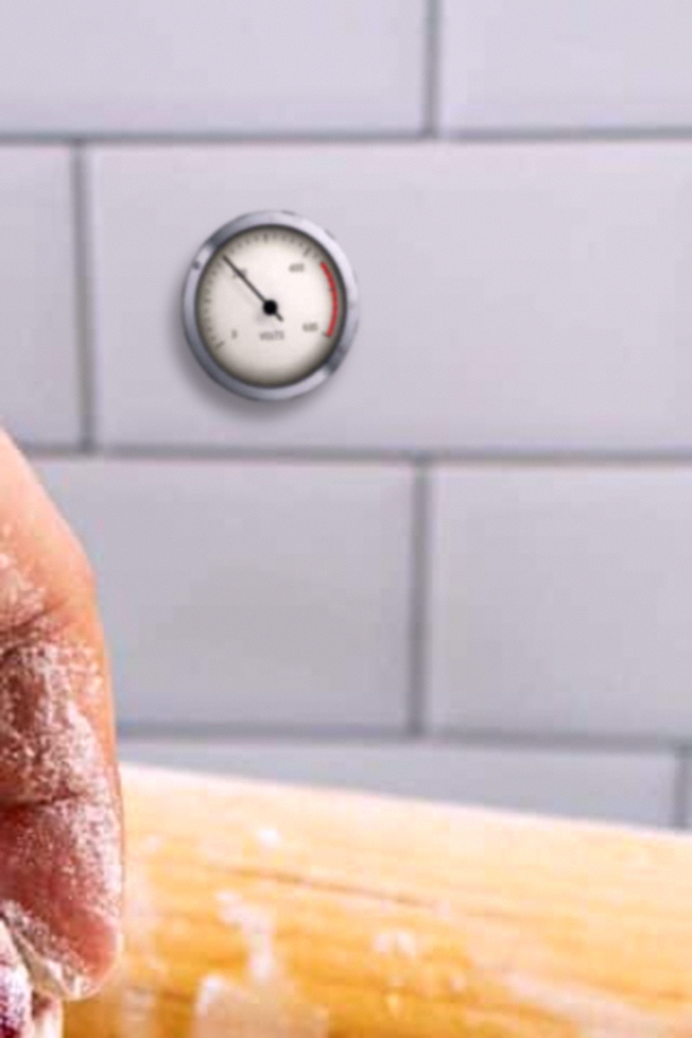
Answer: 200 V
